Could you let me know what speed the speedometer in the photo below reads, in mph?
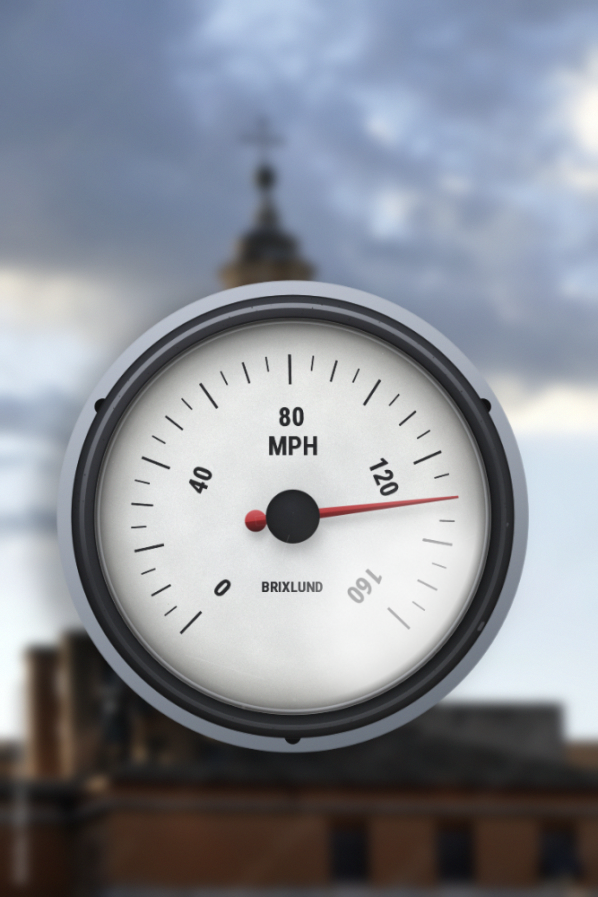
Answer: 130 mph
